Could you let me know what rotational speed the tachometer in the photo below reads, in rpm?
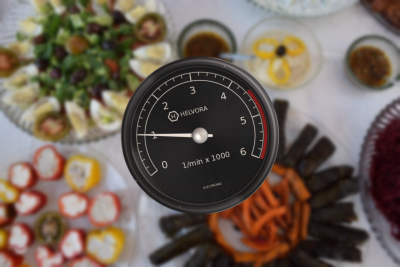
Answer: 1000 rpm
